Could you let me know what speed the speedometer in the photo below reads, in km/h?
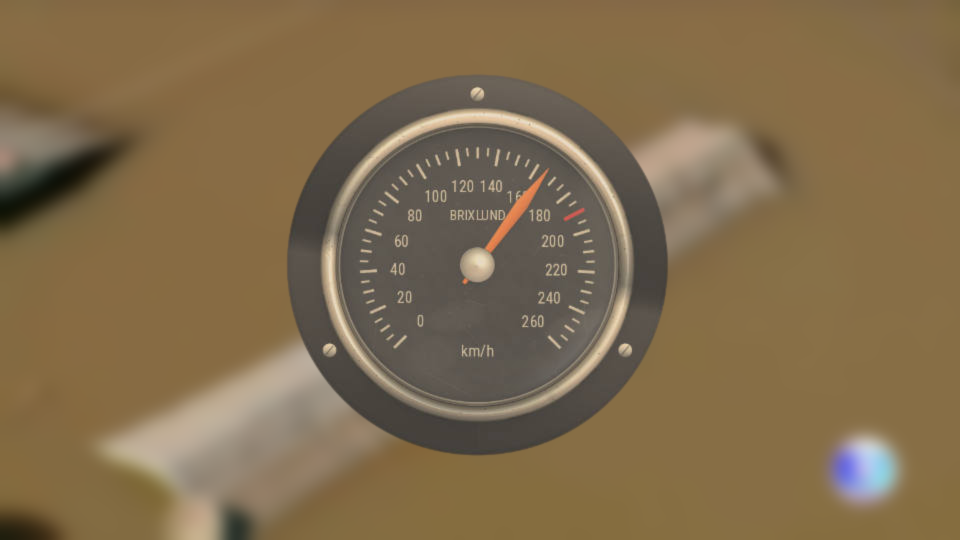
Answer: 165 km/h
